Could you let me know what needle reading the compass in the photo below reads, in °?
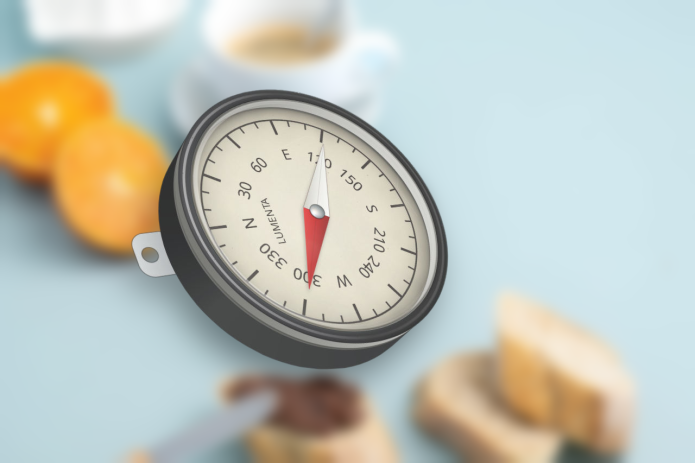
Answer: 300 °
